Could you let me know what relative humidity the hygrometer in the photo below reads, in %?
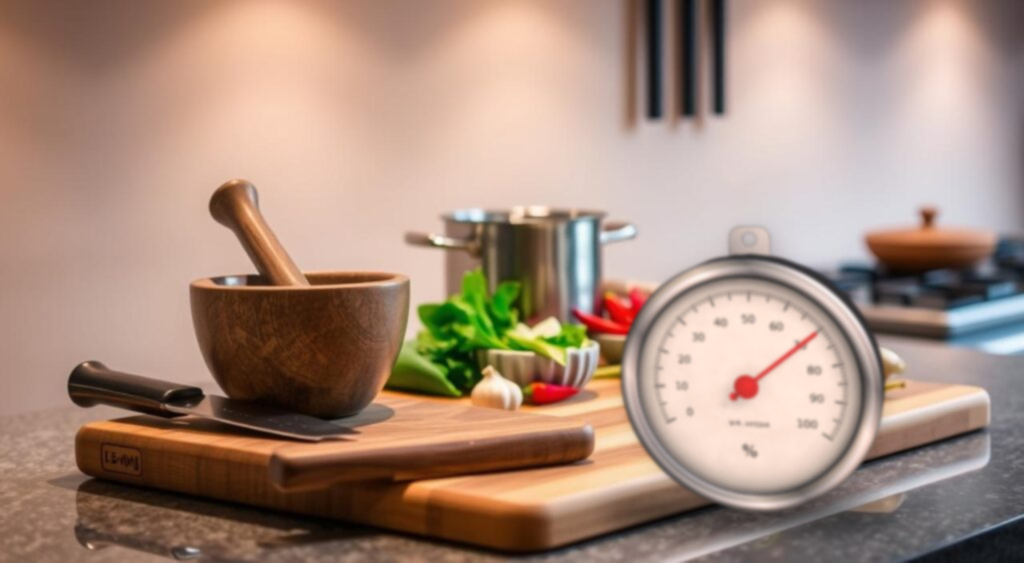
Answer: 70 %
